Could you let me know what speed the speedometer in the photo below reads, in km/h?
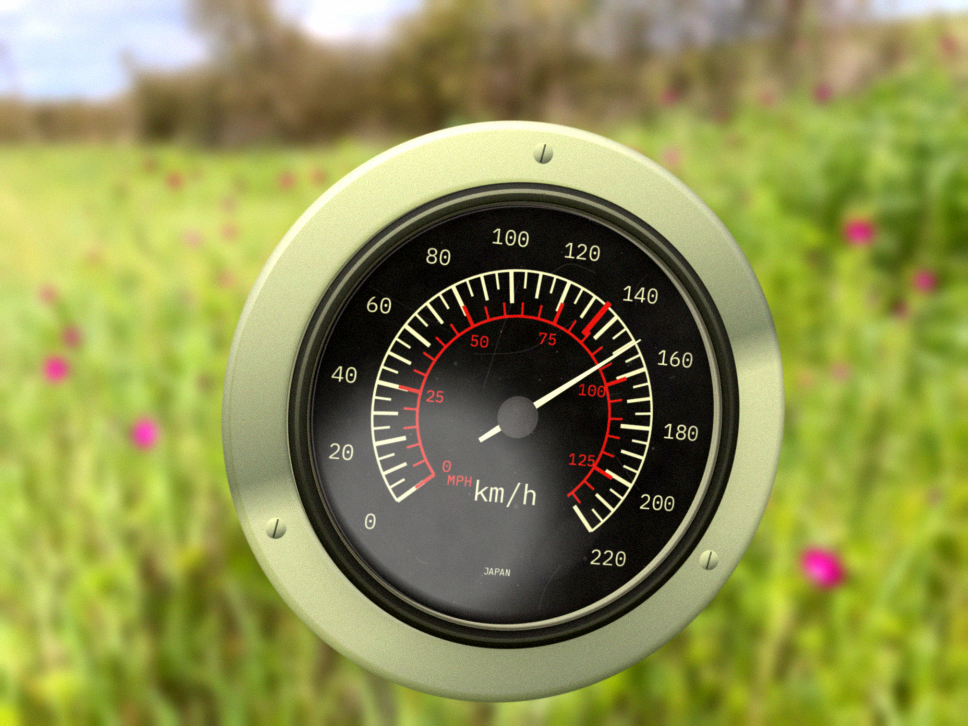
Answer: 150 km/h
